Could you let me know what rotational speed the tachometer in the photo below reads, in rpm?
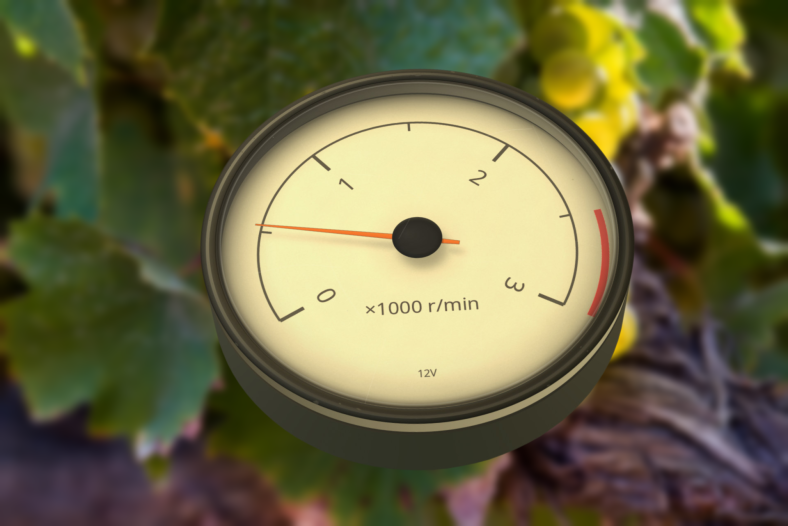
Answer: 500 rpm
